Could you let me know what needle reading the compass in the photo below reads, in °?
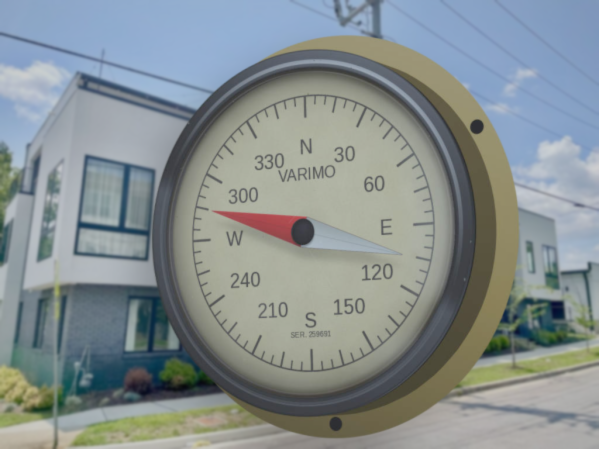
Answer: 285 °
